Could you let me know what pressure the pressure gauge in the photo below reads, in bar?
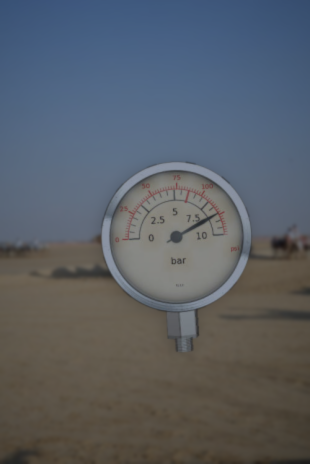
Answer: 8.5 bar
